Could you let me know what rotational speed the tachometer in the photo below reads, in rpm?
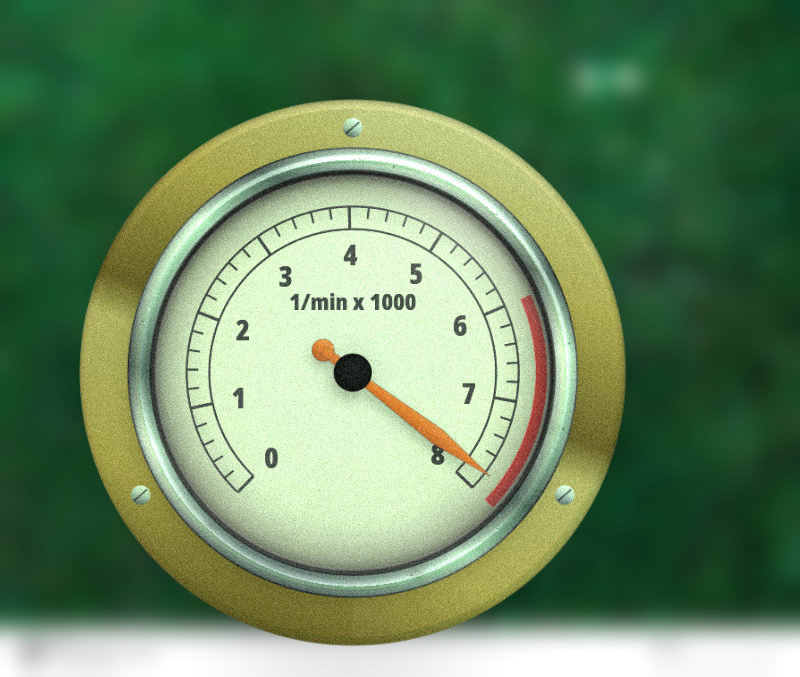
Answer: 7800 rpm
